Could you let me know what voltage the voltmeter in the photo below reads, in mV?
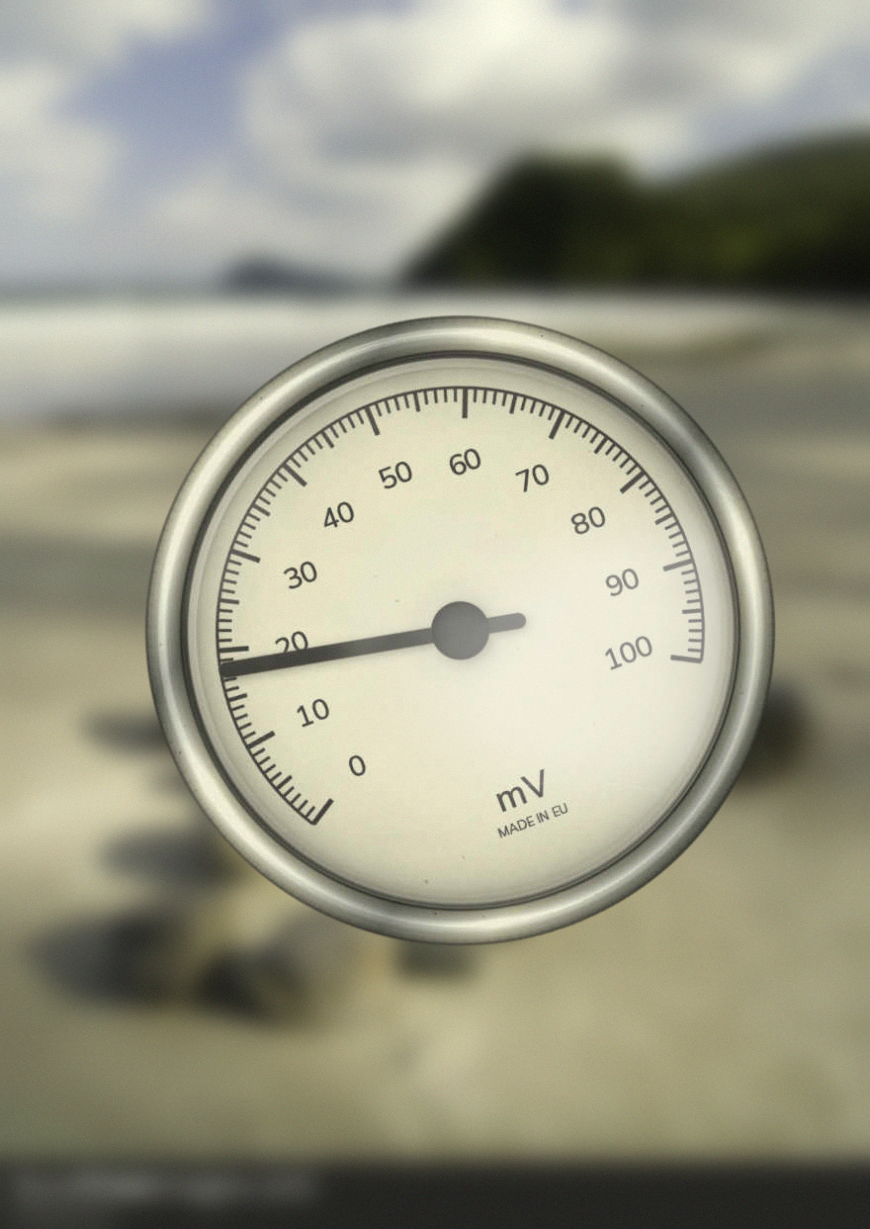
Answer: 18 mV
